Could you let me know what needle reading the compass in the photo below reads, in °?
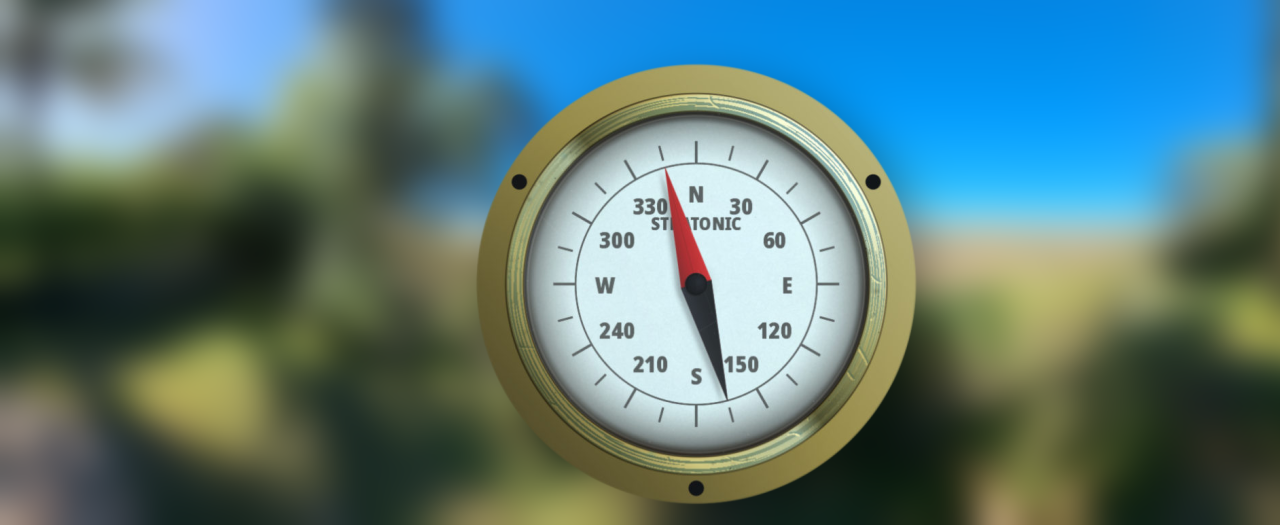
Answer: 345 °
